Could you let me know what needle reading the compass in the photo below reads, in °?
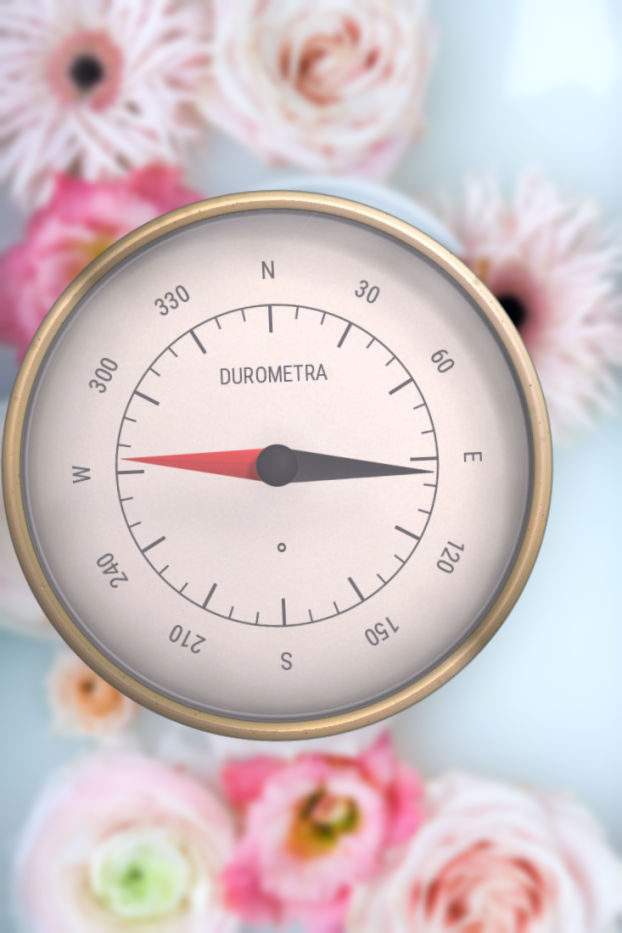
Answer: 275 °
